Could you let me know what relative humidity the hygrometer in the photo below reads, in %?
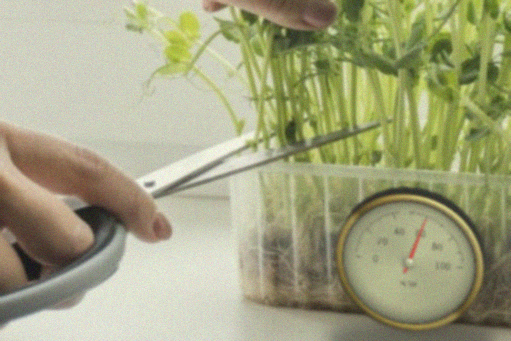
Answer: 60 %
